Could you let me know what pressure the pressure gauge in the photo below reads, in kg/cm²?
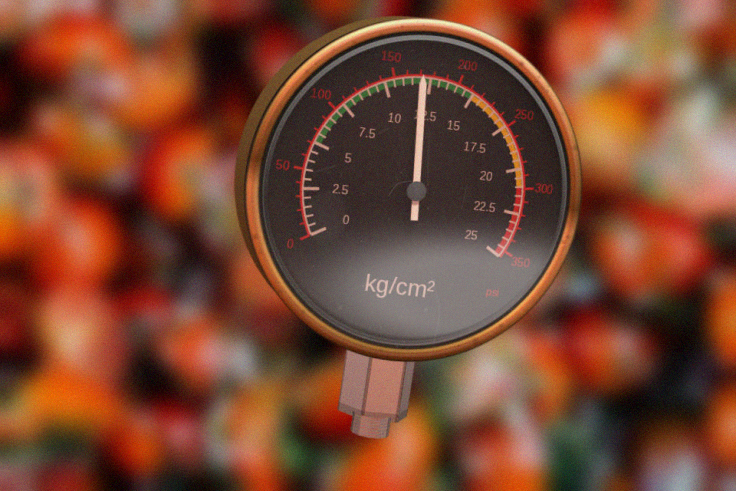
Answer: 12 kg/cm²
